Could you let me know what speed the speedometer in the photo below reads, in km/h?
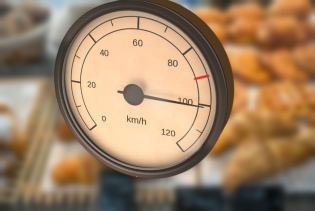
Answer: 100 km/h
